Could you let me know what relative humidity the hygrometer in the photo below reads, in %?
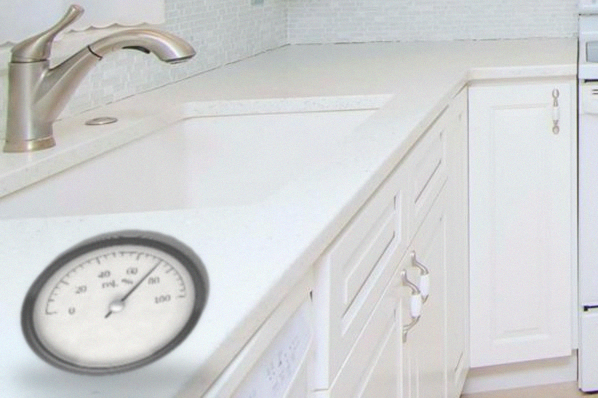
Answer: 72 %
